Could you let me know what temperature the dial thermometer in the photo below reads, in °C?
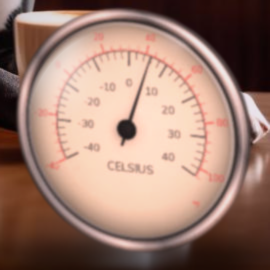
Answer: 6 °C
